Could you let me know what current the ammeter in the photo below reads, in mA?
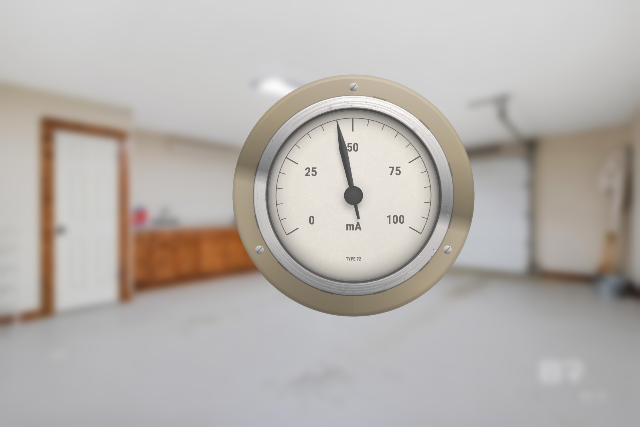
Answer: 45 mA
